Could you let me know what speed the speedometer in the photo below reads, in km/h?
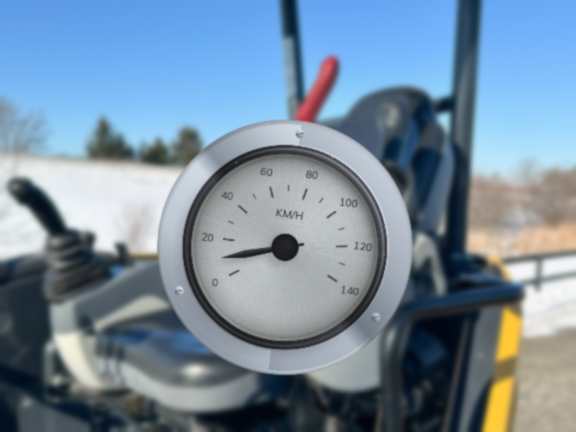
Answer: 10 km/h
